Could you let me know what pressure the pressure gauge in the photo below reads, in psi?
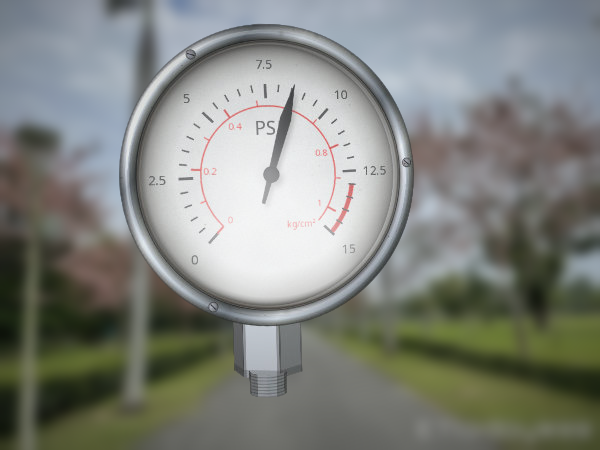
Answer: 8.5 psi
